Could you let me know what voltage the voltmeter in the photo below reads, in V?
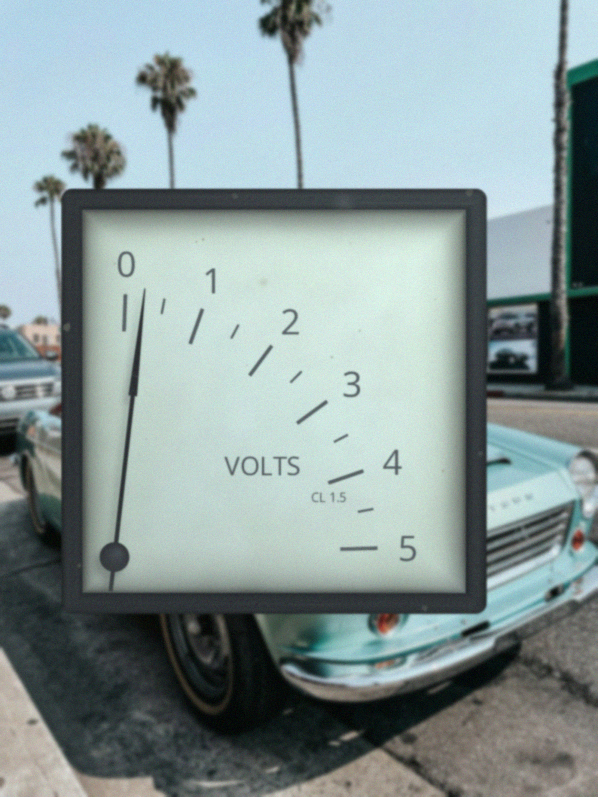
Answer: 0.25 V
